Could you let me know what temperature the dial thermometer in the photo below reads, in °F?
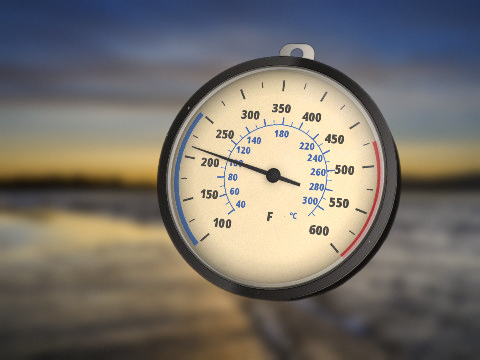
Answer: 212.5 °F
